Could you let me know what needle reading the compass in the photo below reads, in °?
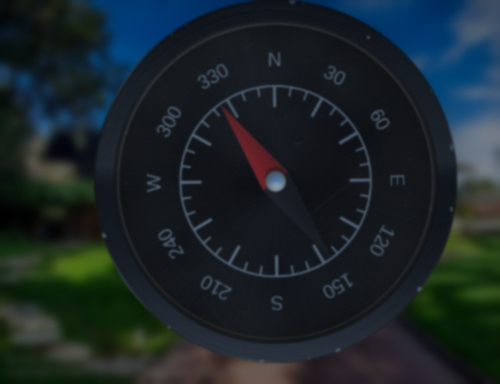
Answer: 325 °
